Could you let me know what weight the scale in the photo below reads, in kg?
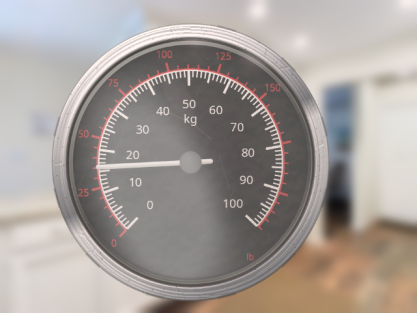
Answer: 16 kg
